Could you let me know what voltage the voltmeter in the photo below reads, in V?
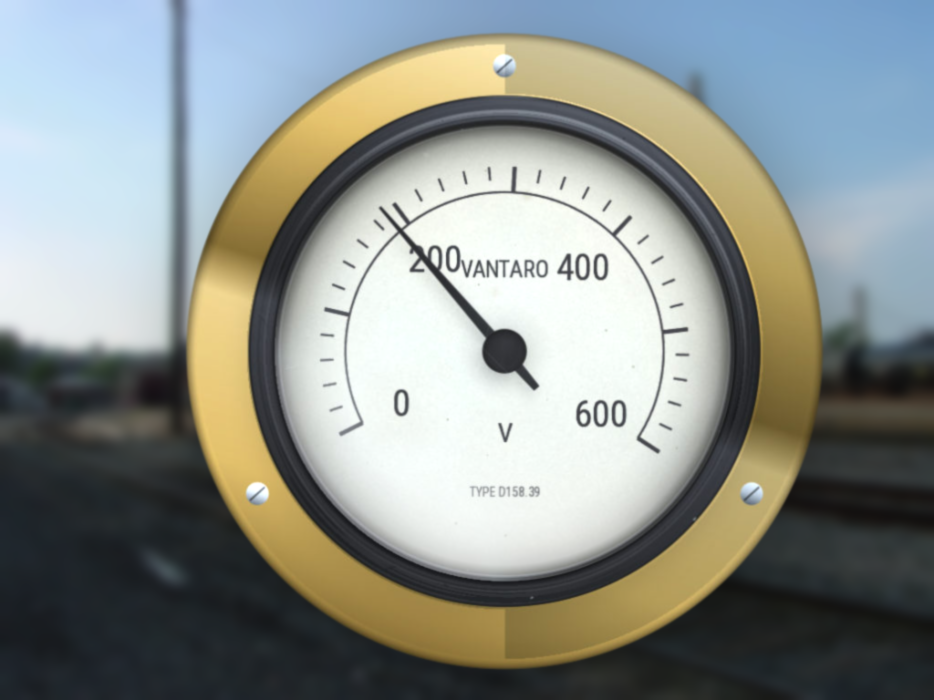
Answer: 190 V
